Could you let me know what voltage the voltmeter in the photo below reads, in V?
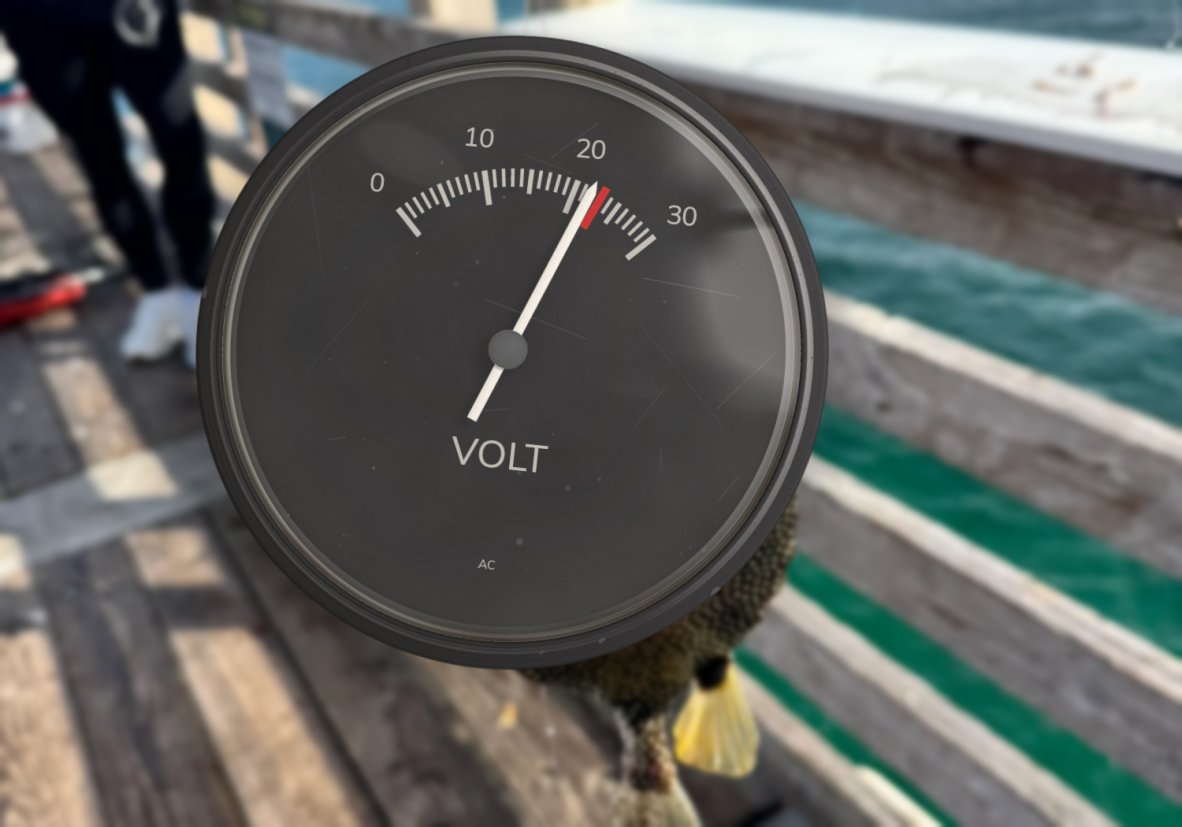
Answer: 22 V
